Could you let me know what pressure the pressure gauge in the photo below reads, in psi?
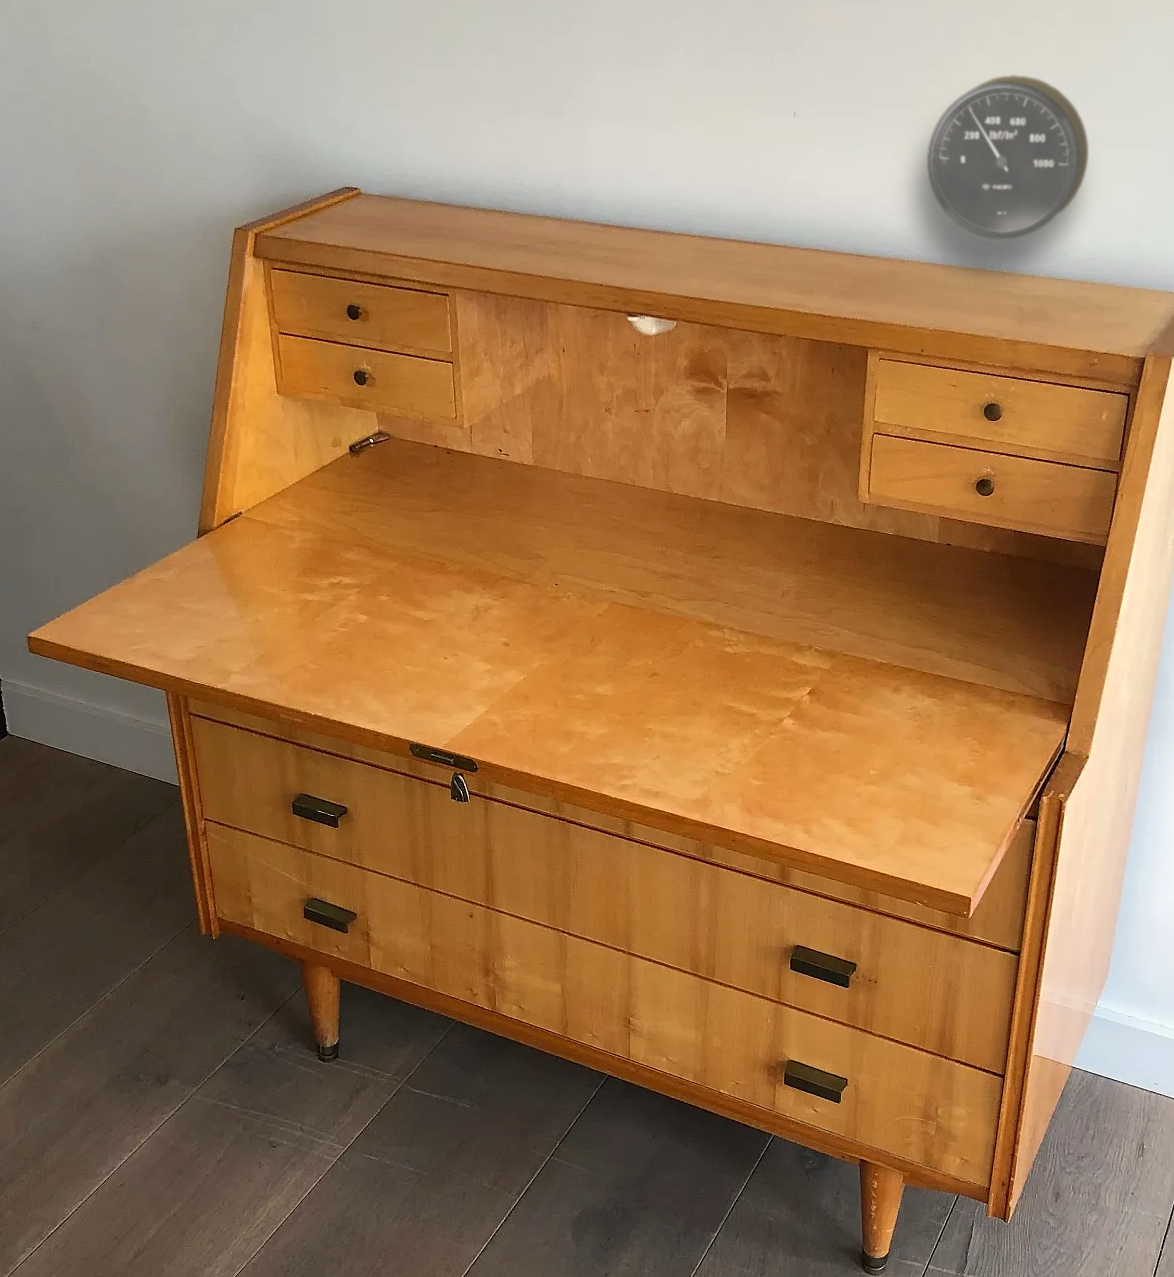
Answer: 300 psi
